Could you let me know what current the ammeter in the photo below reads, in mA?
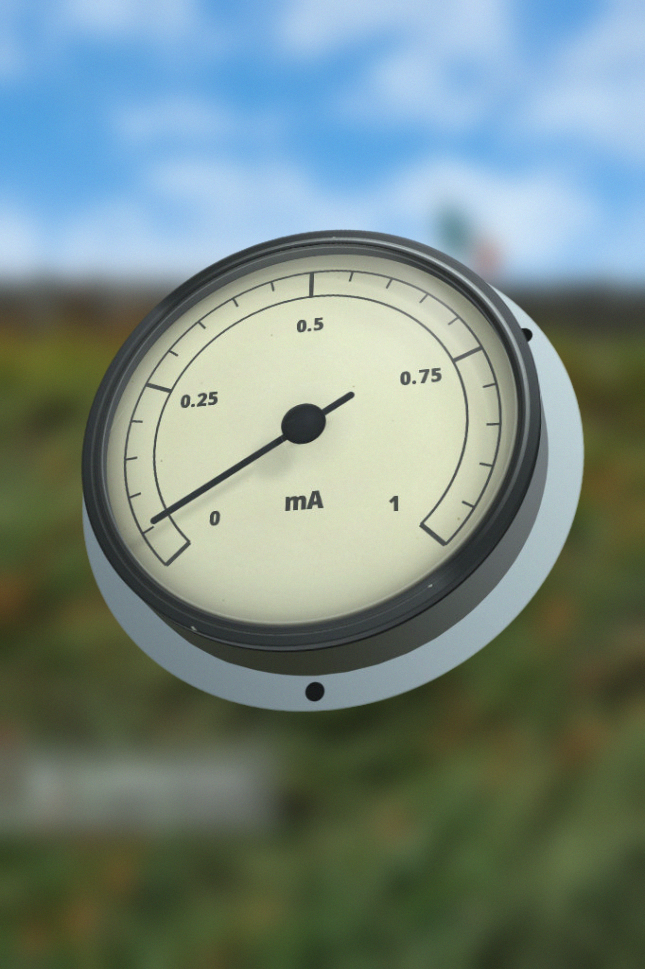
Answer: 0.05 mA
